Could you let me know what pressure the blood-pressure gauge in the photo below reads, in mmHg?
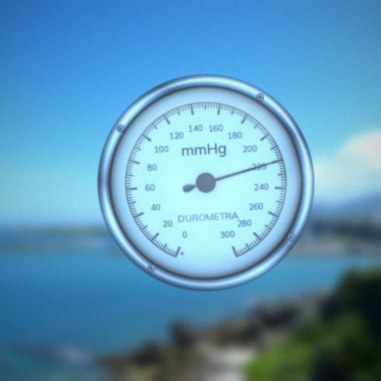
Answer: 220 mmHg
